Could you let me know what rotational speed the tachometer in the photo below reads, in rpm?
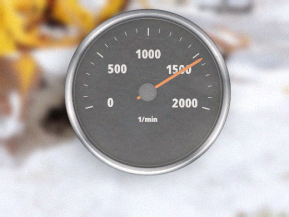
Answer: 1550 rpm
